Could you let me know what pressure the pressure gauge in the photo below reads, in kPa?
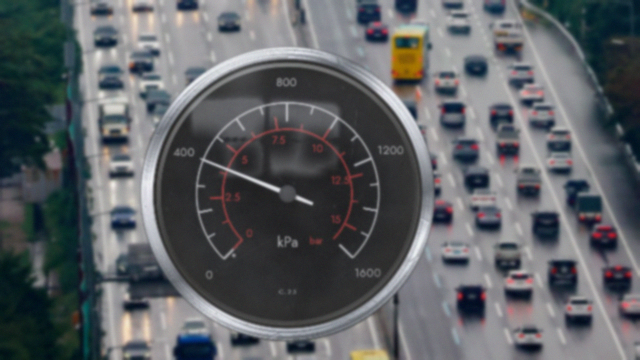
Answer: 400 kPa
